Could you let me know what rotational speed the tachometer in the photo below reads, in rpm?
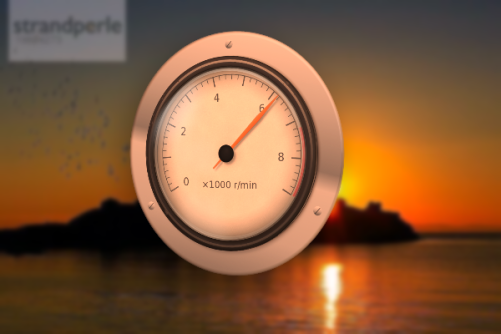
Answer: 6200 rpm
